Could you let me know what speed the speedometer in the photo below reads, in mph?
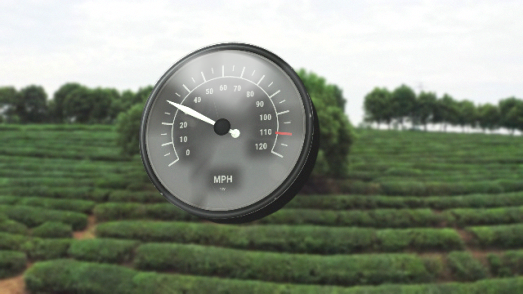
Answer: 30 mph
